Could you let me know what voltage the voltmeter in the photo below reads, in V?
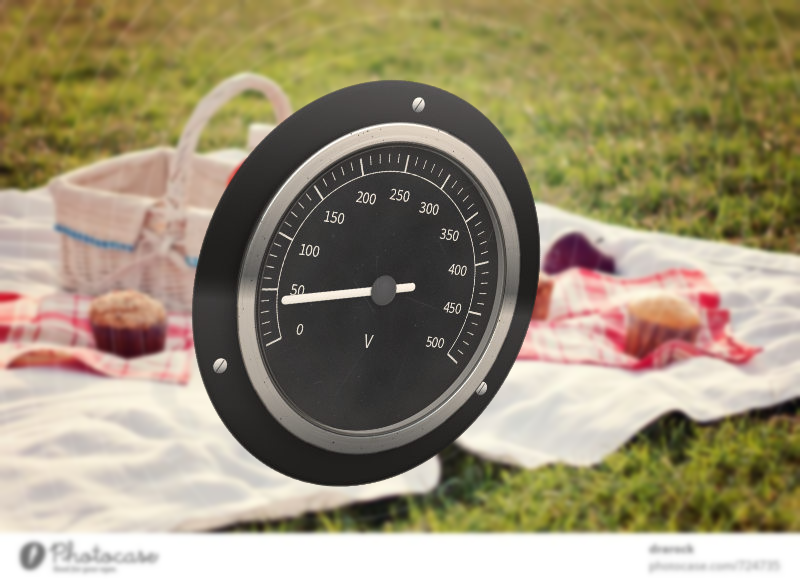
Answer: 40 V
